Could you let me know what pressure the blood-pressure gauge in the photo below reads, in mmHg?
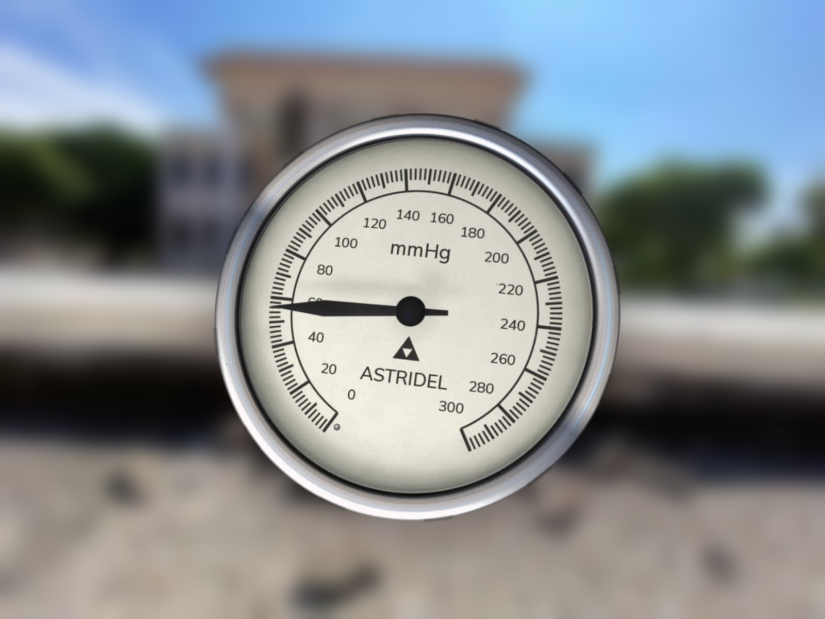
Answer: 56 mmHg
